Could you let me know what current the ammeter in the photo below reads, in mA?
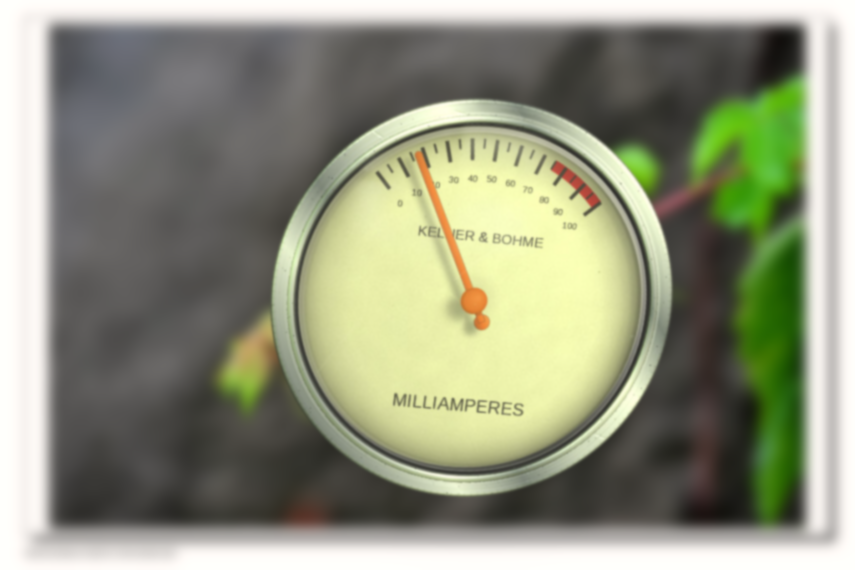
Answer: 17.5 mA
